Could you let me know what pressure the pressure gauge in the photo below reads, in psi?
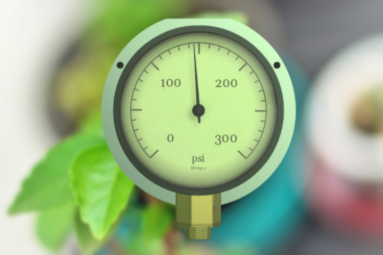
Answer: 145 psi
